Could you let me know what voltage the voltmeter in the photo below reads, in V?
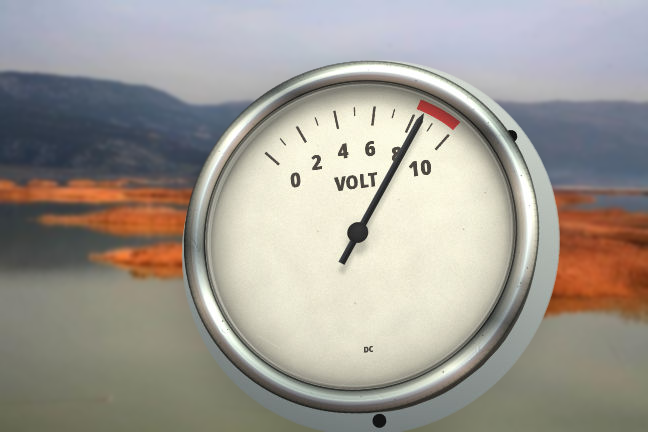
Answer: 8.5 V
